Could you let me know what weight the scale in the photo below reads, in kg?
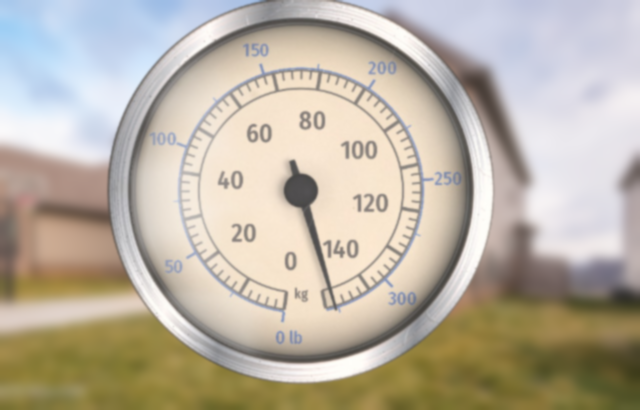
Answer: 148 kg
